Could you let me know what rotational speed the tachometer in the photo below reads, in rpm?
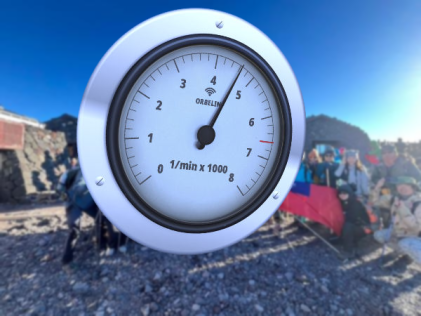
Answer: 4600 rpm
